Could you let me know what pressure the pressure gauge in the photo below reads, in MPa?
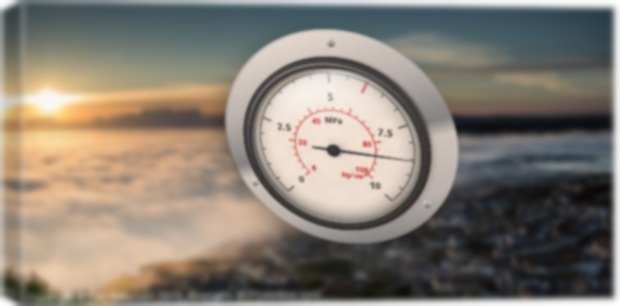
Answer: 8.5 MPa
